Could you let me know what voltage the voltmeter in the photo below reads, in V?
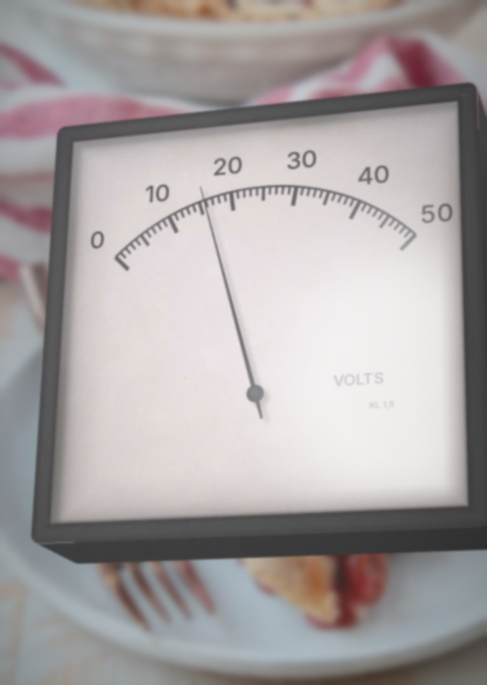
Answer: 16 V
